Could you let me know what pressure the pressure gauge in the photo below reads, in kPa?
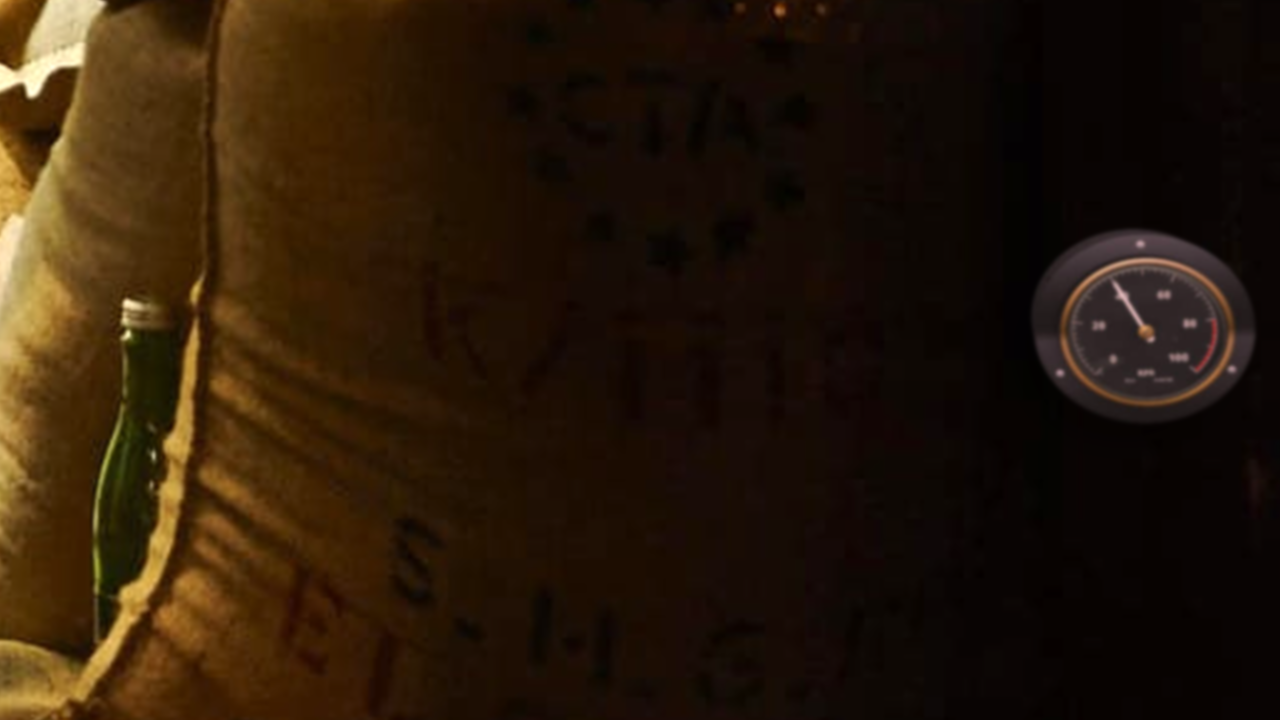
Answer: 40 kPa
